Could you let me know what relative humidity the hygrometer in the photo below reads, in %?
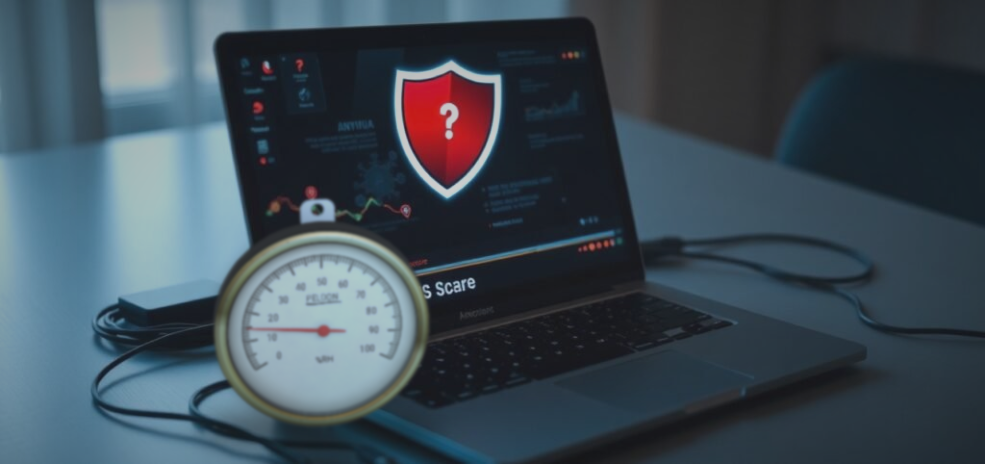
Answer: 15 %
